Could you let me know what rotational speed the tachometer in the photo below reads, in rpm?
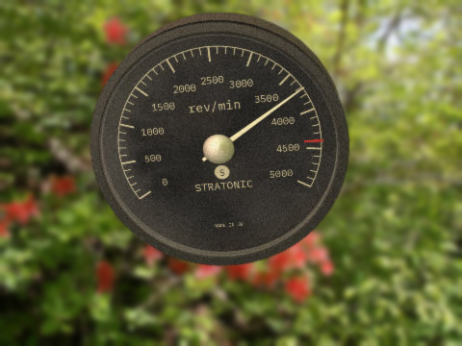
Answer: 3700 rpm
